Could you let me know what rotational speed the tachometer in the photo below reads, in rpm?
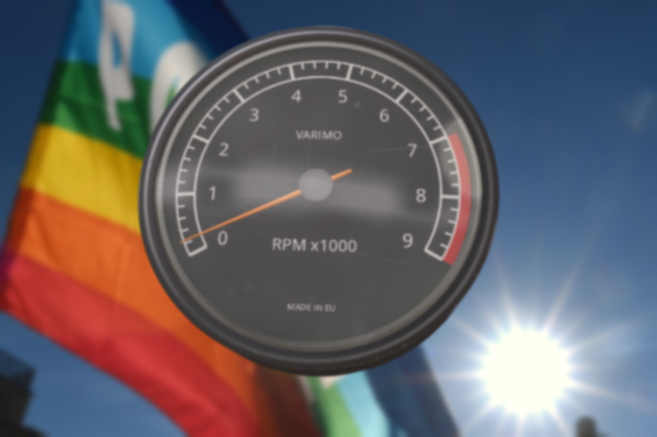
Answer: 200 rpm
